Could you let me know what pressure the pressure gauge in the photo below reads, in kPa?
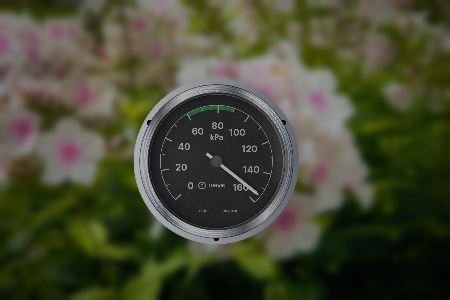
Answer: 155 kPa
